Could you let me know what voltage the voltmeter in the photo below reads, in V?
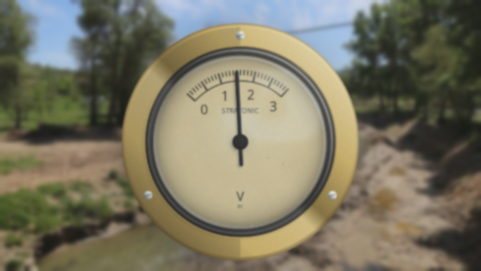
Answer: 1.5 V
